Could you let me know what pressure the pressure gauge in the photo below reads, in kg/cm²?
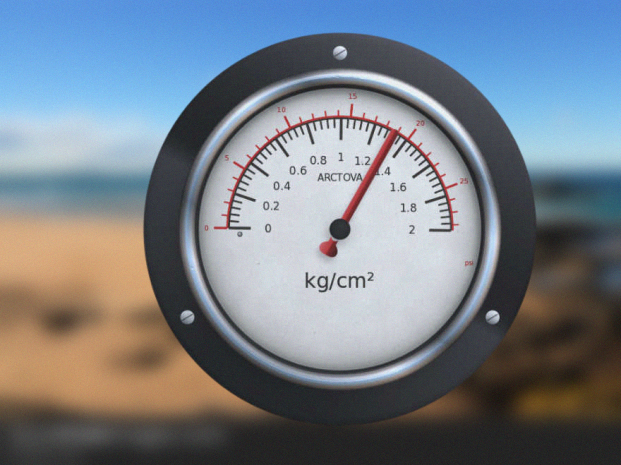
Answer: 1.32 kg/cm²
